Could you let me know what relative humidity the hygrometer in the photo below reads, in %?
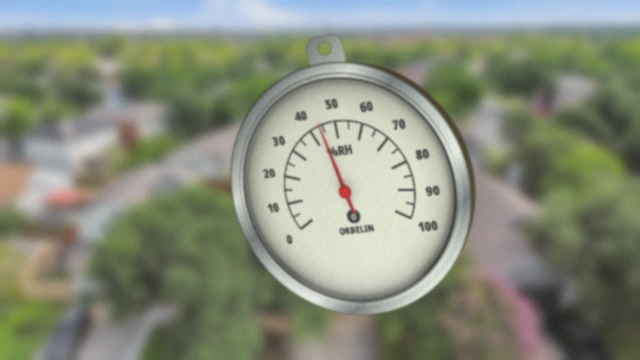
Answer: 45 %
